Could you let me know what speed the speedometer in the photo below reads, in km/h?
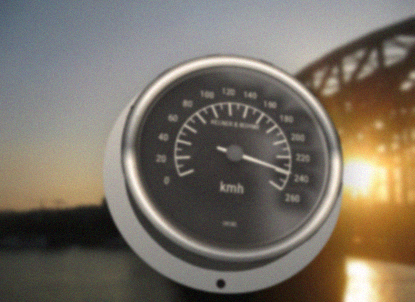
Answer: 240 km/h
